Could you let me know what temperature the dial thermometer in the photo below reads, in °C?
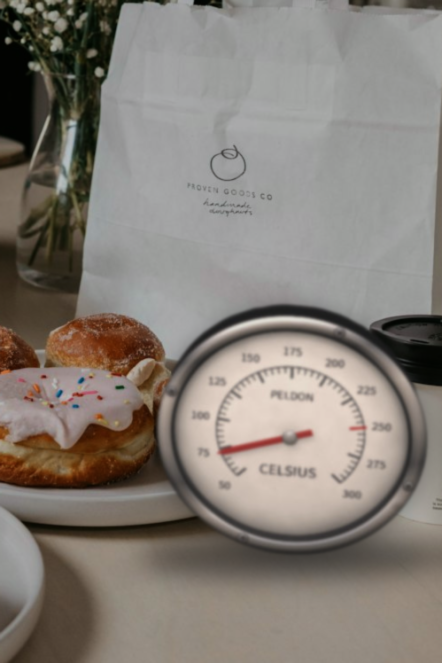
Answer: 75 °C
